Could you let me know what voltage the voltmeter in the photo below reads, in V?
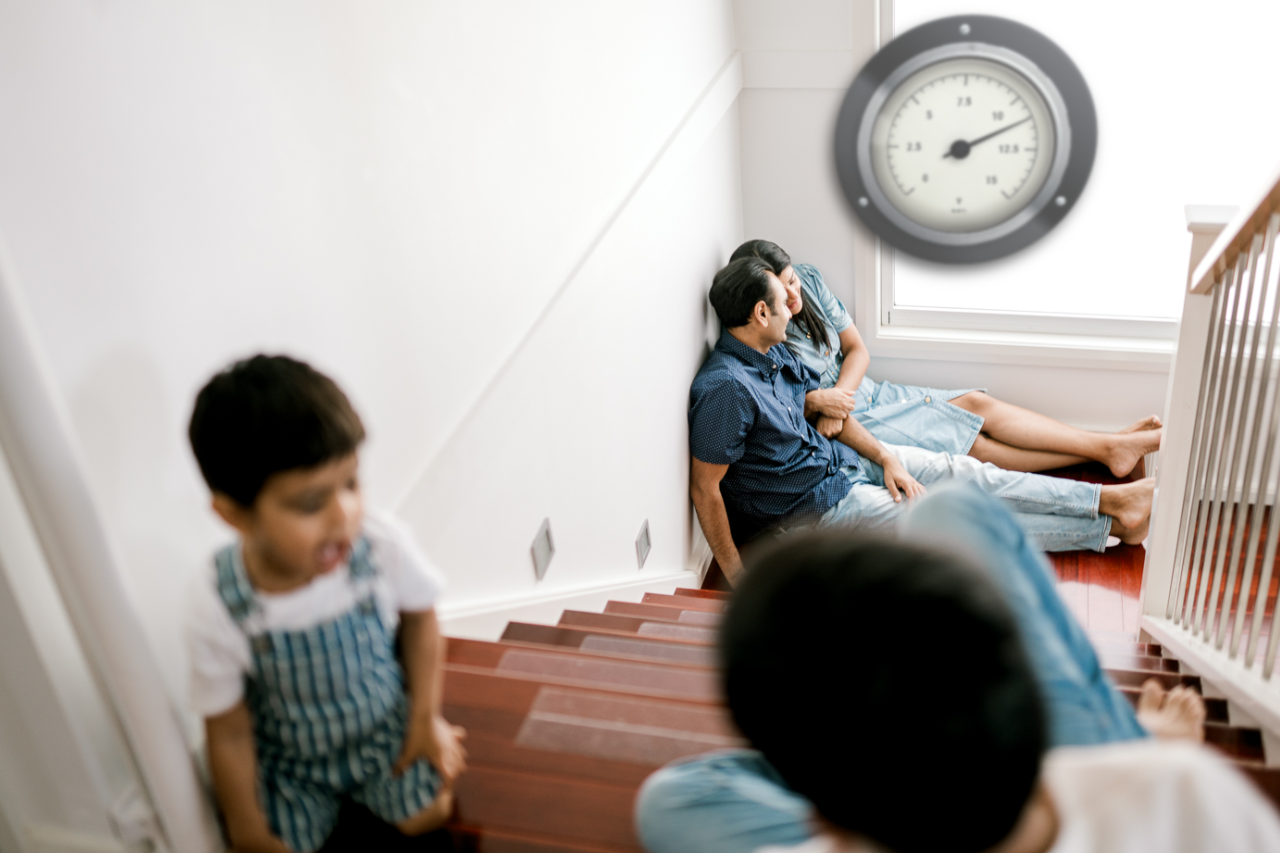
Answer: 11 V
